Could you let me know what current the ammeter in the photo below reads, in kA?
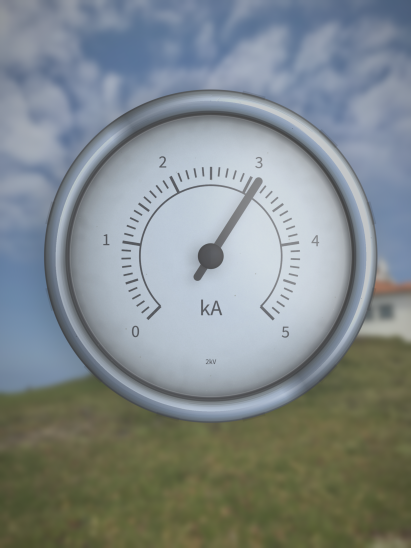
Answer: 3.1 kA
